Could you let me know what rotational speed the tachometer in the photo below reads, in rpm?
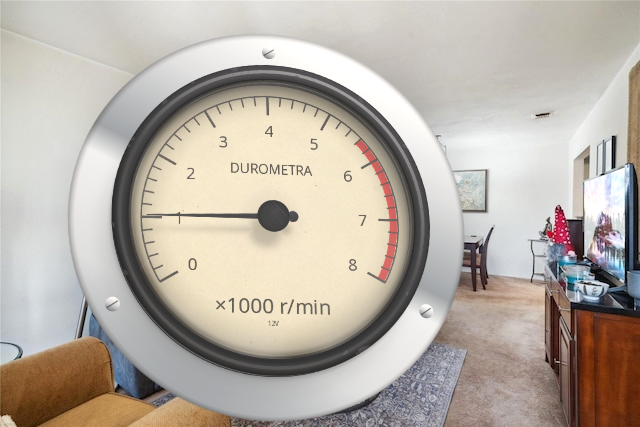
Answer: 1000 rpm
